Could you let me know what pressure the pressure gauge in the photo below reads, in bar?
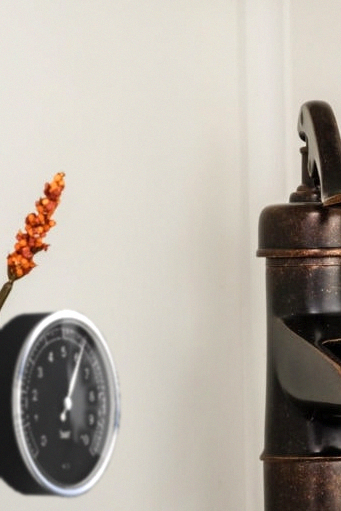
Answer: 6 bar
